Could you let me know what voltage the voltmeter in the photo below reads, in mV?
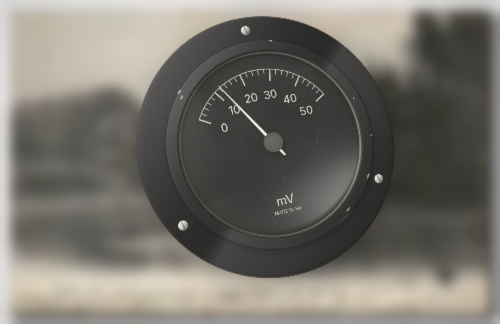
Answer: 12 mV
